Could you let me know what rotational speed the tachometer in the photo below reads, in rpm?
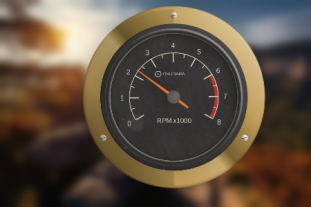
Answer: 2250 rpm
